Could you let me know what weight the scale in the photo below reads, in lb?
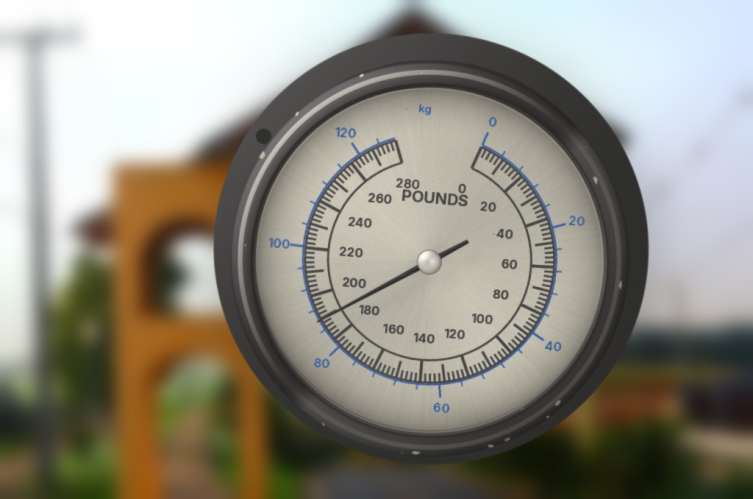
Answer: 190 lb
